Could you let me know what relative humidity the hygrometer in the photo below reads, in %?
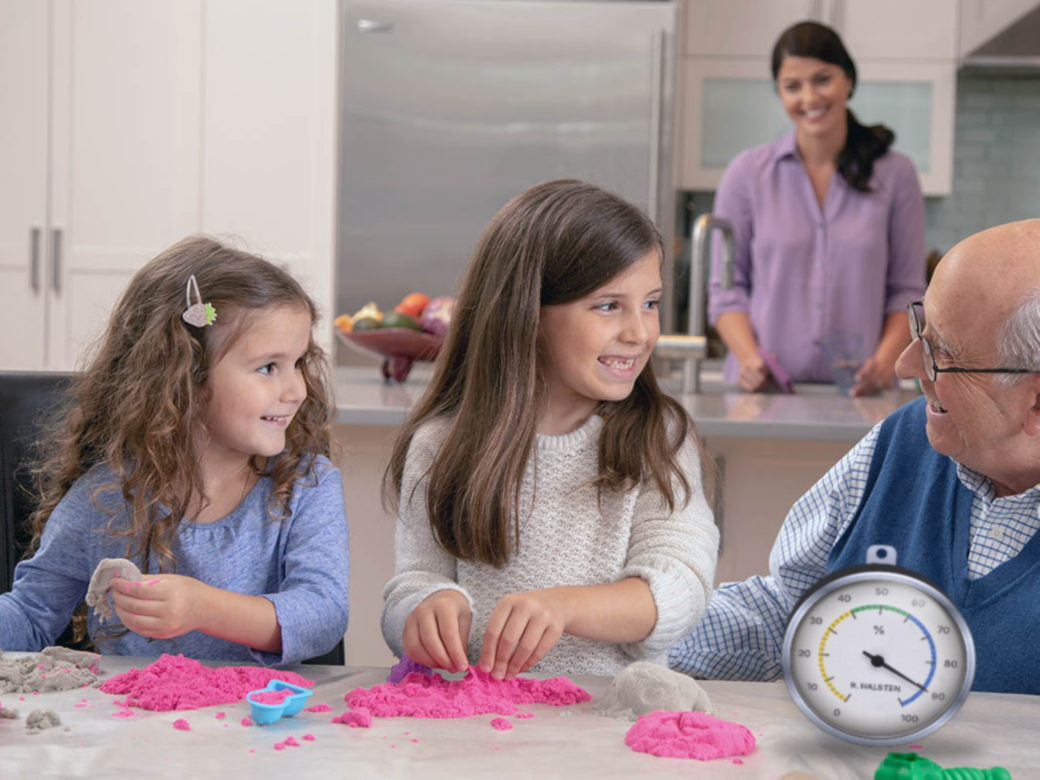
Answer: 90 %
